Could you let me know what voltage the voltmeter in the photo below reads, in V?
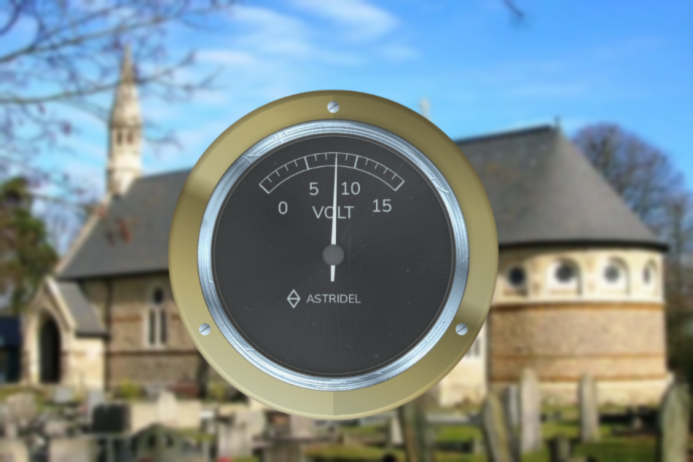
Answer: 8 V
